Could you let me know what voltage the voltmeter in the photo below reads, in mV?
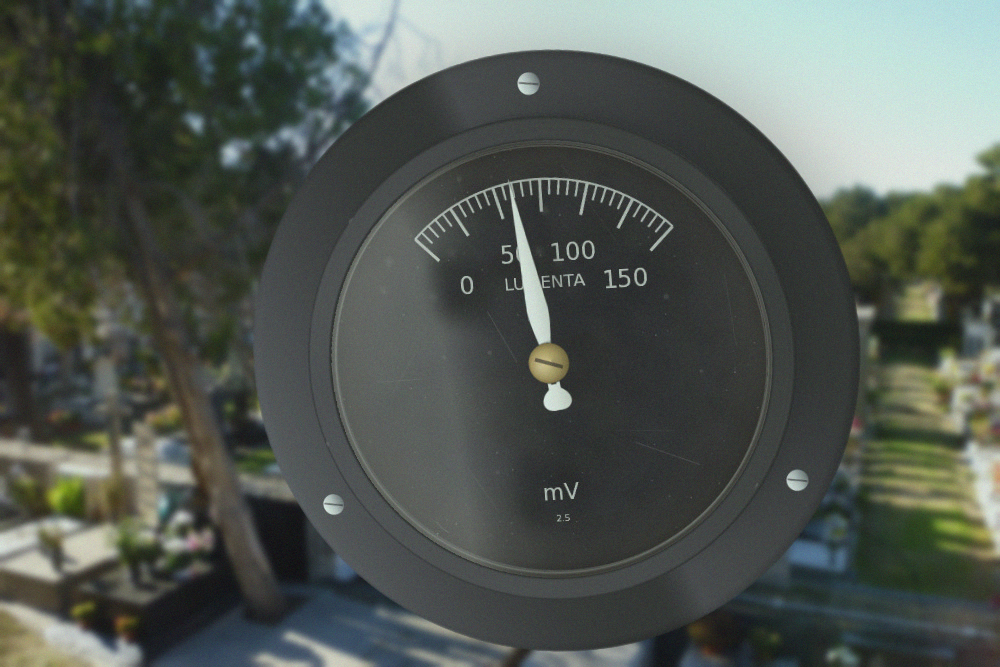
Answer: 60 mV
